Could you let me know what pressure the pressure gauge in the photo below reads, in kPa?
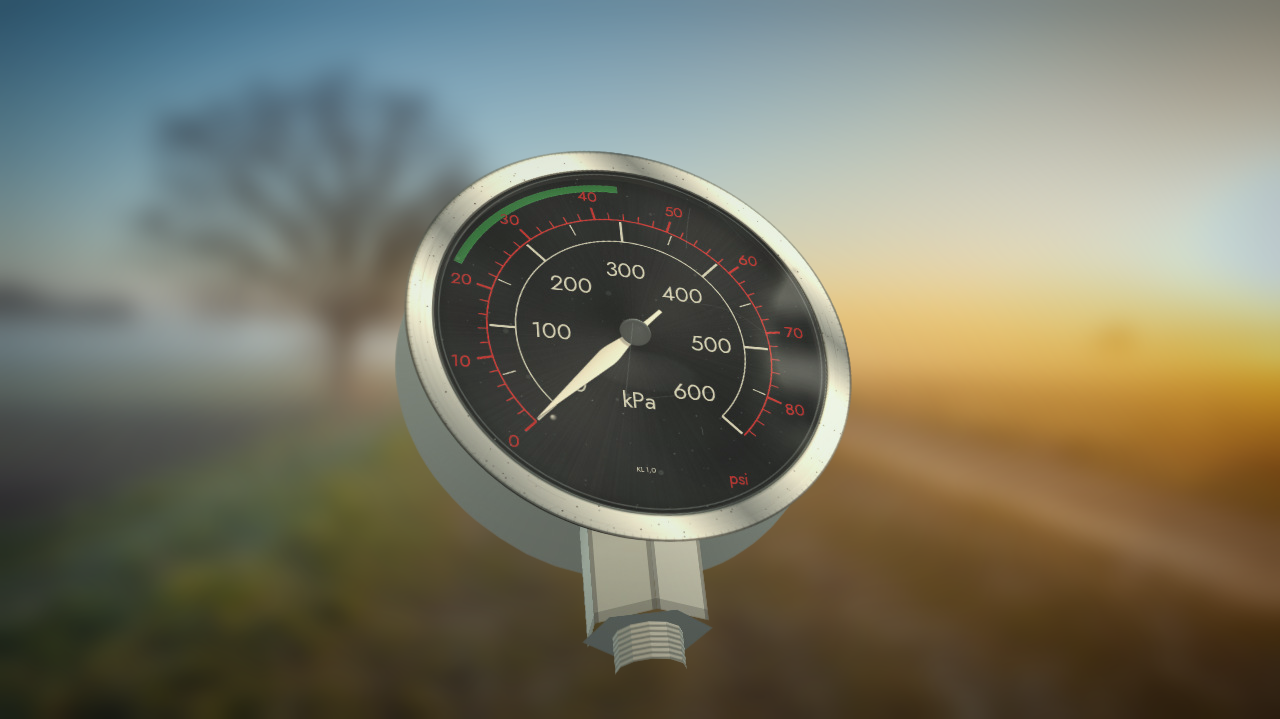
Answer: 0 kPa
